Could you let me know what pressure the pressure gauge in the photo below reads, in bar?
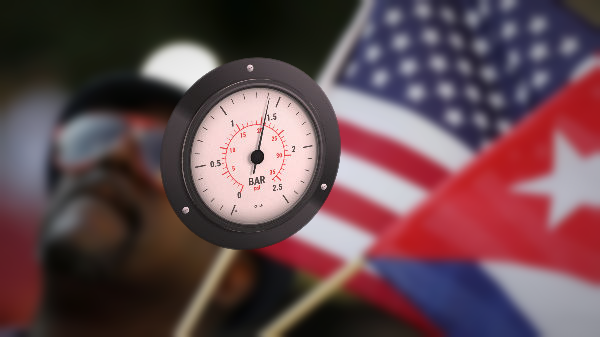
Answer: 1.4 bar
